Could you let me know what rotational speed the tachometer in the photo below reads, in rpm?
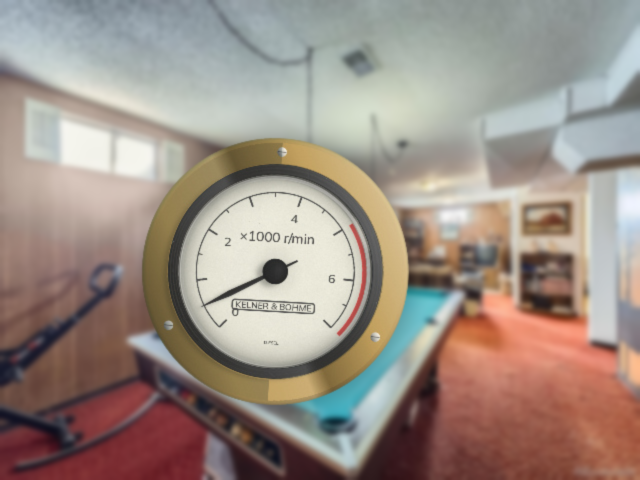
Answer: 500 rpm
